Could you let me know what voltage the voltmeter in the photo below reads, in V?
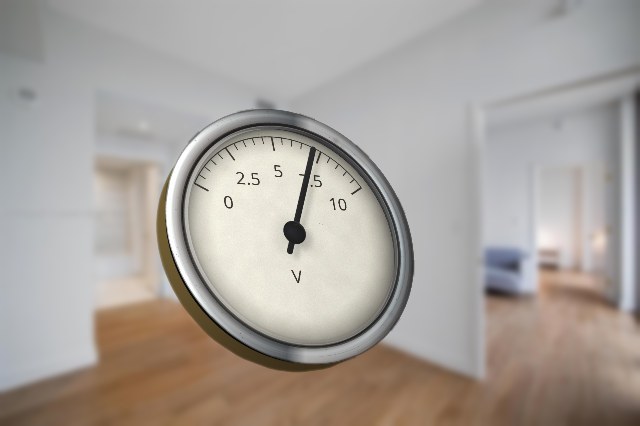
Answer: 7 V
